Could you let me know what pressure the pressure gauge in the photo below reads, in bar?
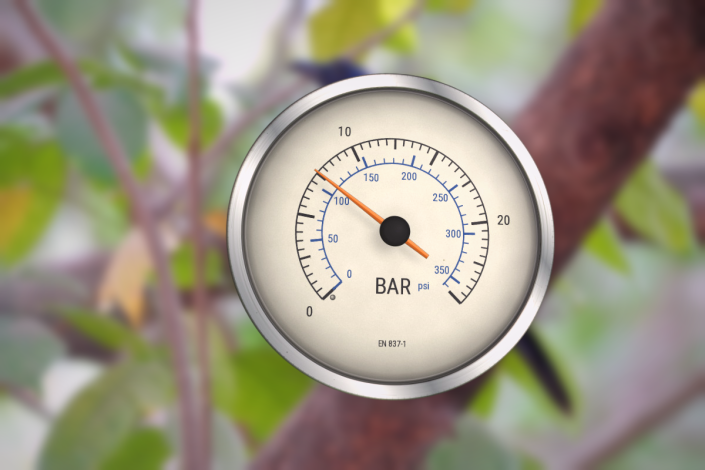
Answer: 7.5 bar
